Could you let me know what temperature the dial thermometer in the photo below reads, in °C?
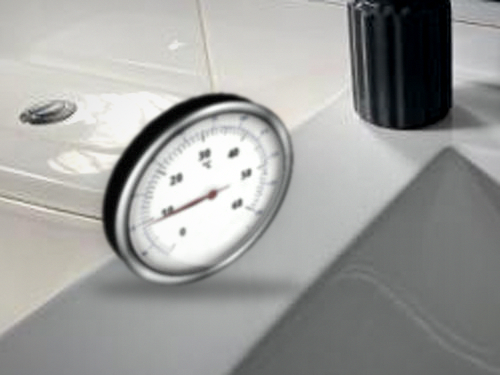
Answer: 10 °C
